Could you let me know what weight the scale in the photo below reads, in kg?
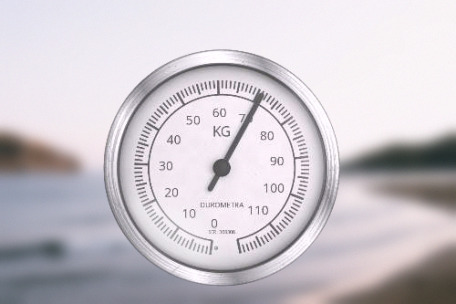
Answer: 71 kg
